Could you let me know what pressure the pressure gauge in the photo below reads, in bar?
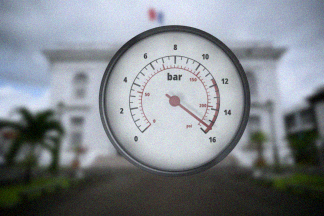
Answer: 15.5 bar
